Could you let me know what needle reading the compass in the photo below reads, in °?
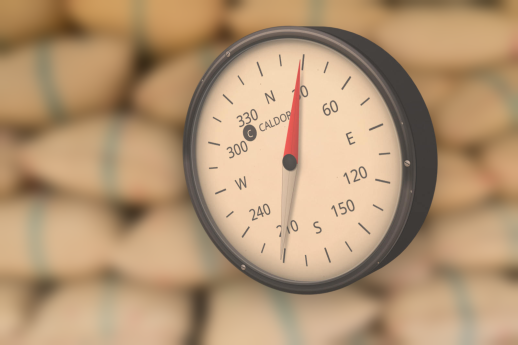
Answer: 30 °
